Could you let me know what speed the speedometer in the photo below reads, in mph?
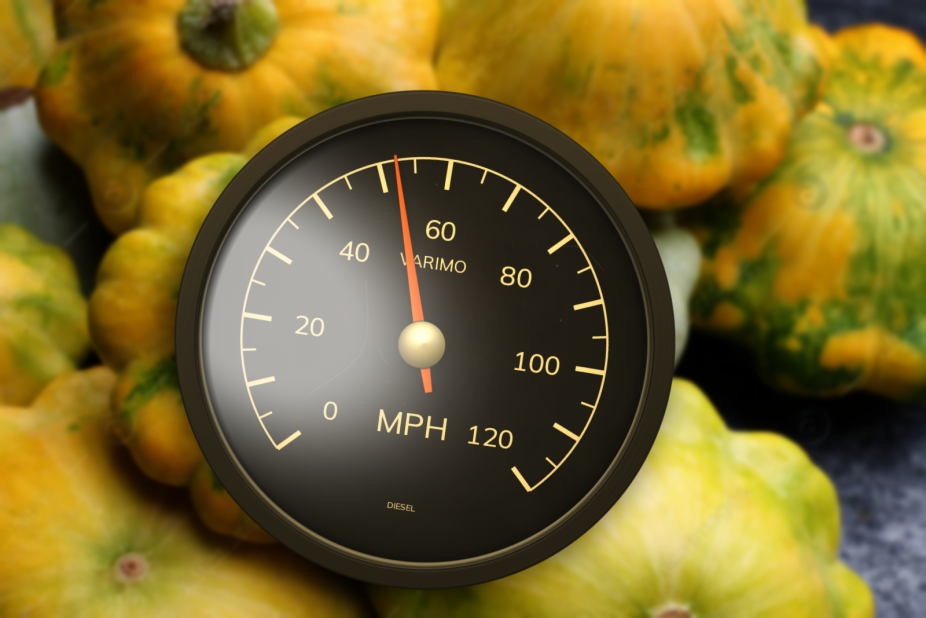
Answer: 52.5 mph
